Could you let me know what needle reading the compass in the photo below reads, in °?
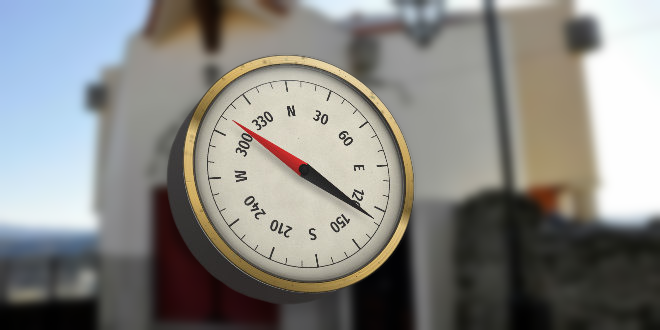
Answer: 310 °
